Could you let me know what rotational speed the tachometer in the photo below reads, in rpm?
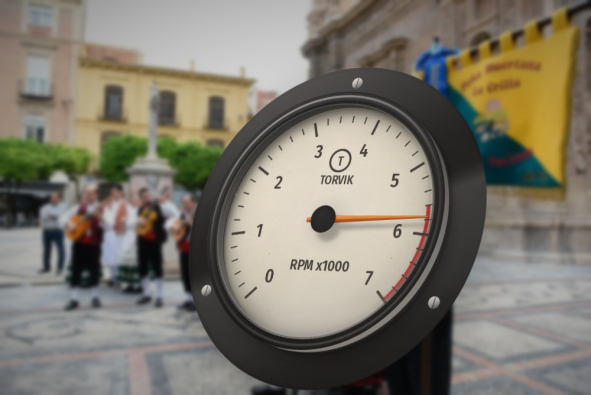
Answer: 5800 rpm
